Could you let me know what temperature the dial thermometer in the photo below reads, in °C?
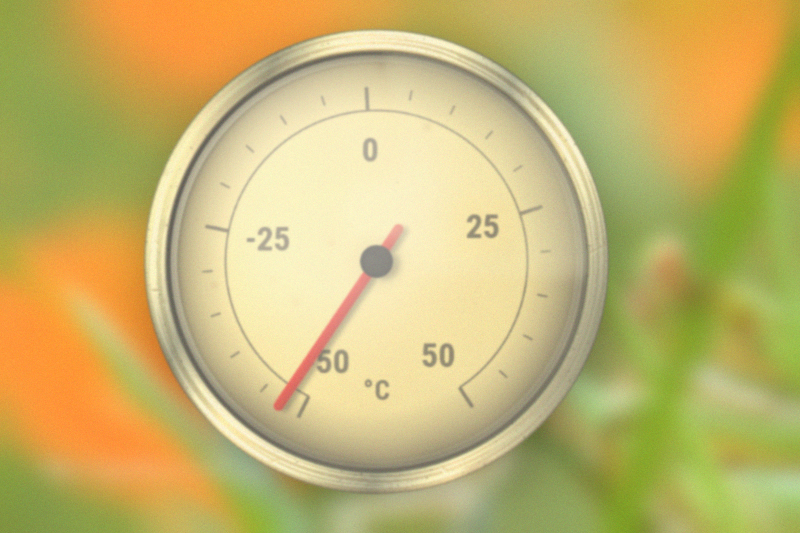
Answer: -47.5 °C
